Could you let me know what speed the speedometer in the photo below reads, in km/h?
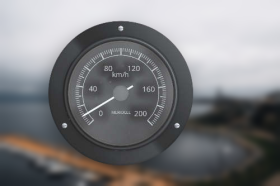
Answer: 10 km/h
